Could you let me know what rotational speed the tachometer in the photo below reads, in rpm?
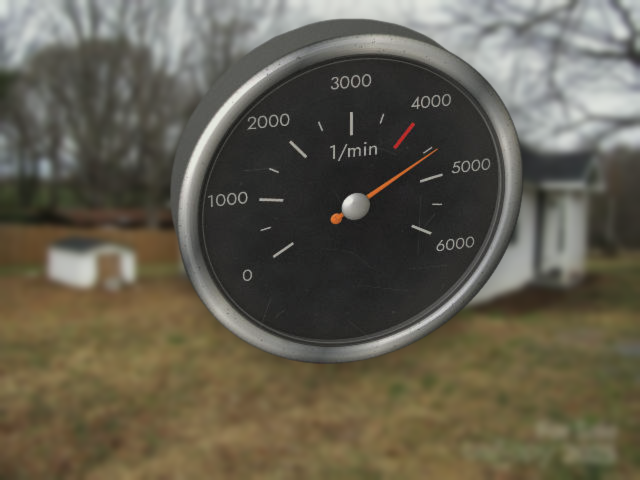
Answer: 4500 rpm
